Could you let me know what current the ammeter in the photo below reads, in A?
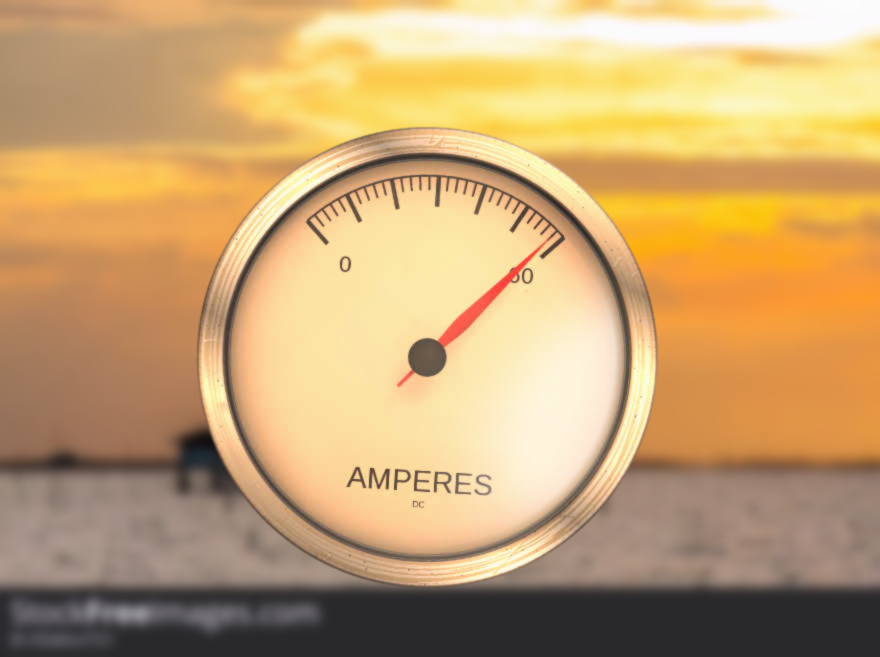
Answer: 58 A
